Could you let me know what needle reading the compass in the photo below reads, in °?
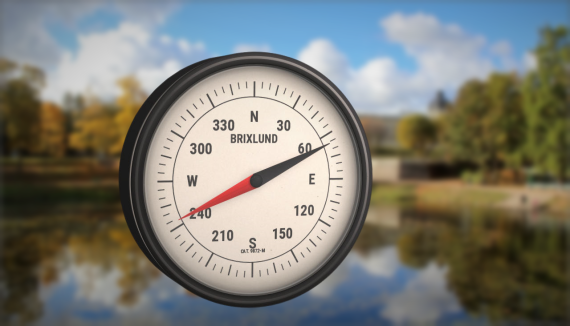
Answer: 245 °
